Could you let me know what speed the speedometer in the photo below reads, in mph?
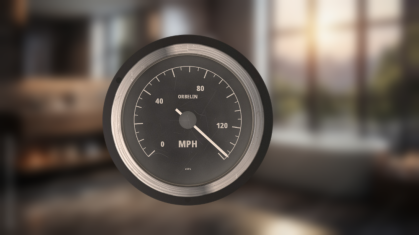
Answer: 137.5 mph
